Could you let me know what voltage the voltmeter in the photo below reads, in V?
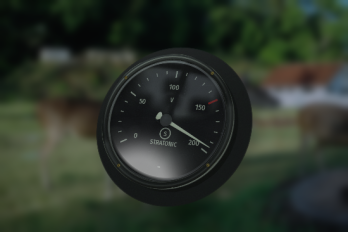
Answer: 195 V
